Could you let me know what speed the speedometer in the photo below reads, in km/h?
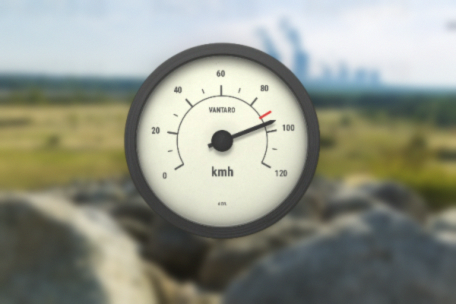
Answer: 95 km/h
